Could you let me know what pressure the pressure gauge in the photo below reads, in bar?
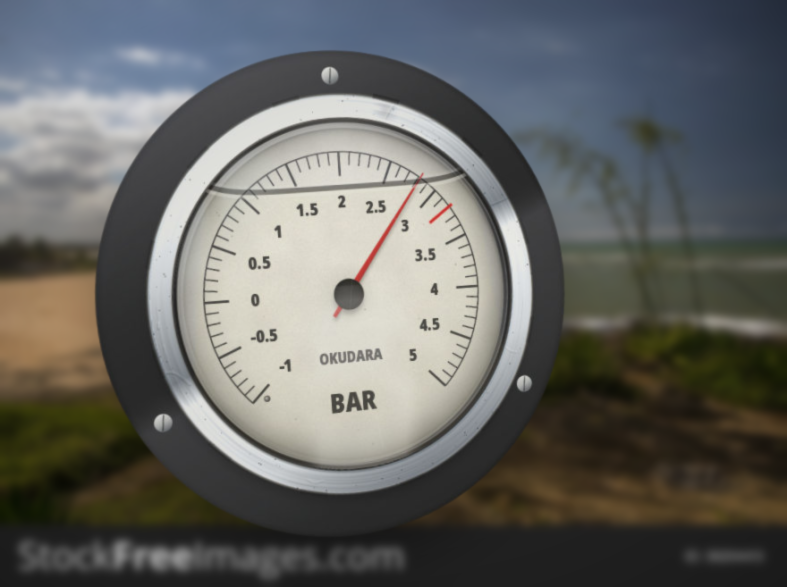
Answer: 2.8 bar
